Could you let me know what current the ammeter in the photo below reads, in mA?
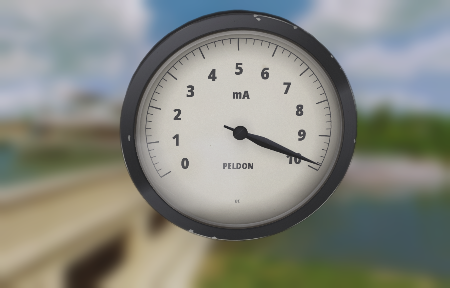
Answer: 9.8 mA
